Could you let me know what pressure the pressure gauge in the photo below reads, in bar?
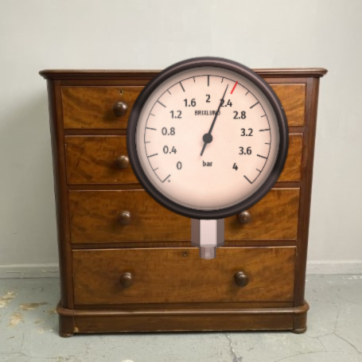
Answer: 2.3 bar
